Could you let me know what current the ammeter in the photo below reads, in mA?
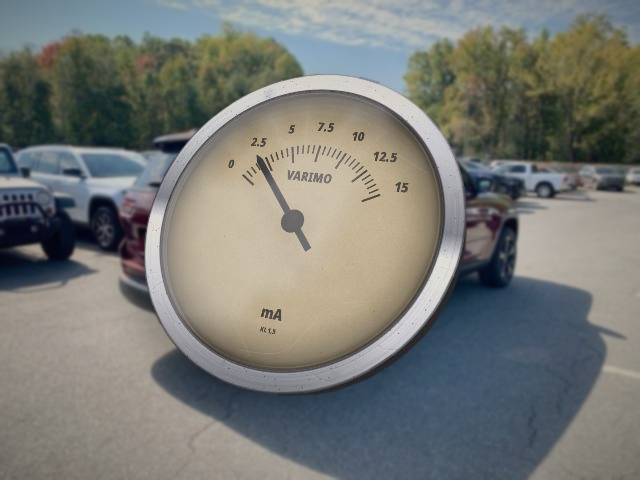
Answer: 2 mA
